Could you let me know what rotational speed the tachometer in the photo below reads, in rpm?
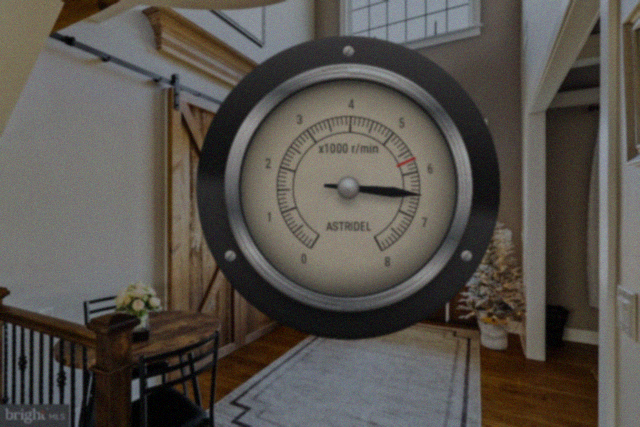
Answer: 6500 rpm
